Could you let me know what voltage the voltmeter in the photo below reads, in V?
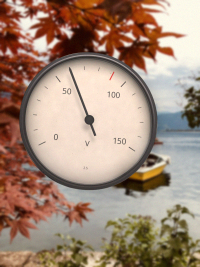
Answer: 60 V
